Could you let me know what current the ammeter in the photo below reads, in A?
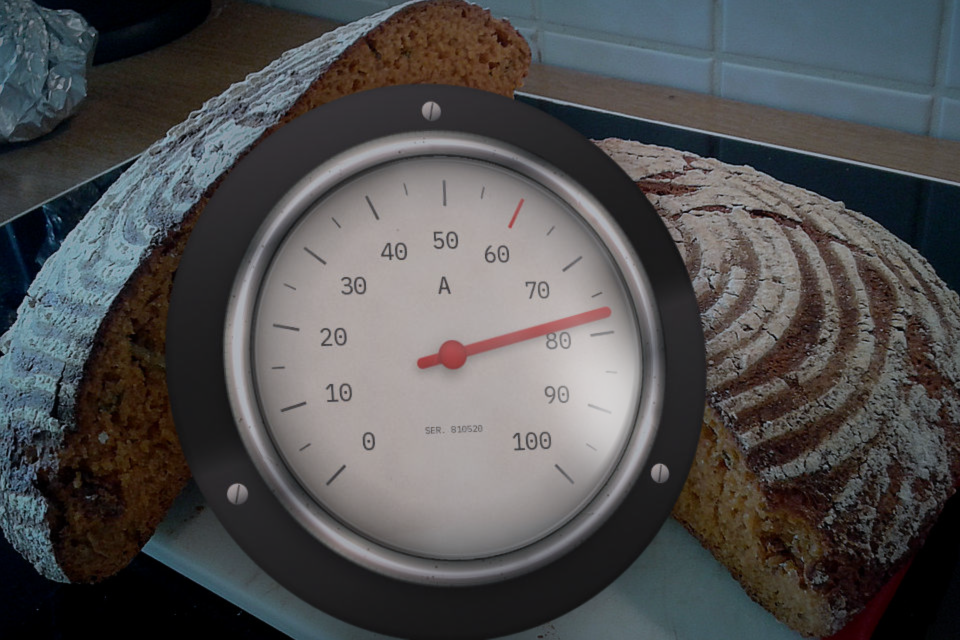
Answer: 77.5 A
